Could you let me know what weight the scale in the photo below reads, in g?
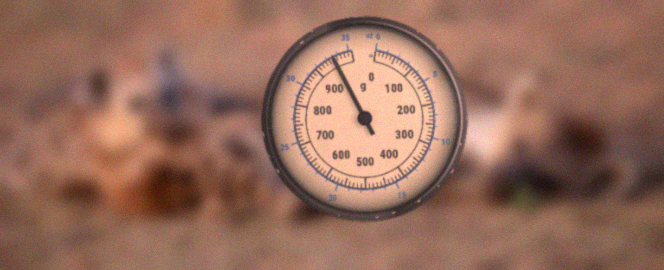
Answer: 950 g
